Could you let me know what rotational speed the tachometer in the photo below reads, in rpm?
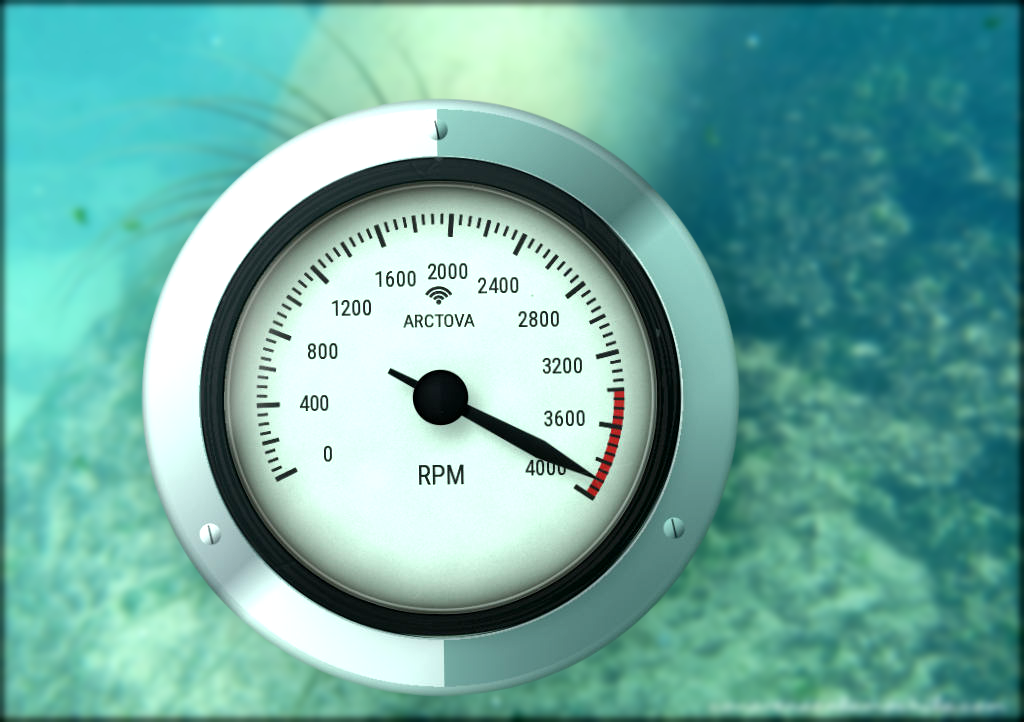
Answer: 3900 rpm
